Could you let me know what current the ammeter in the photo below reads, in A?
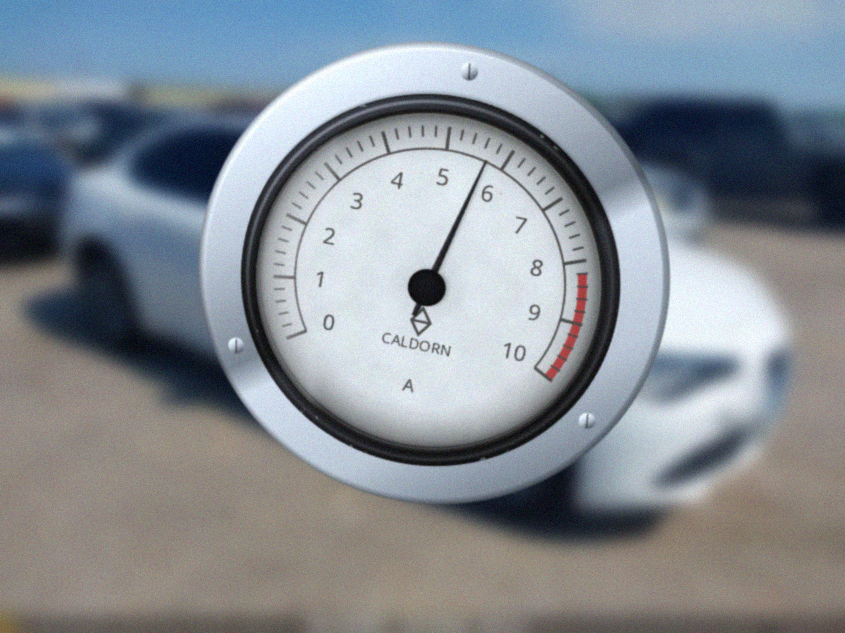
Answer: 5.7 A
